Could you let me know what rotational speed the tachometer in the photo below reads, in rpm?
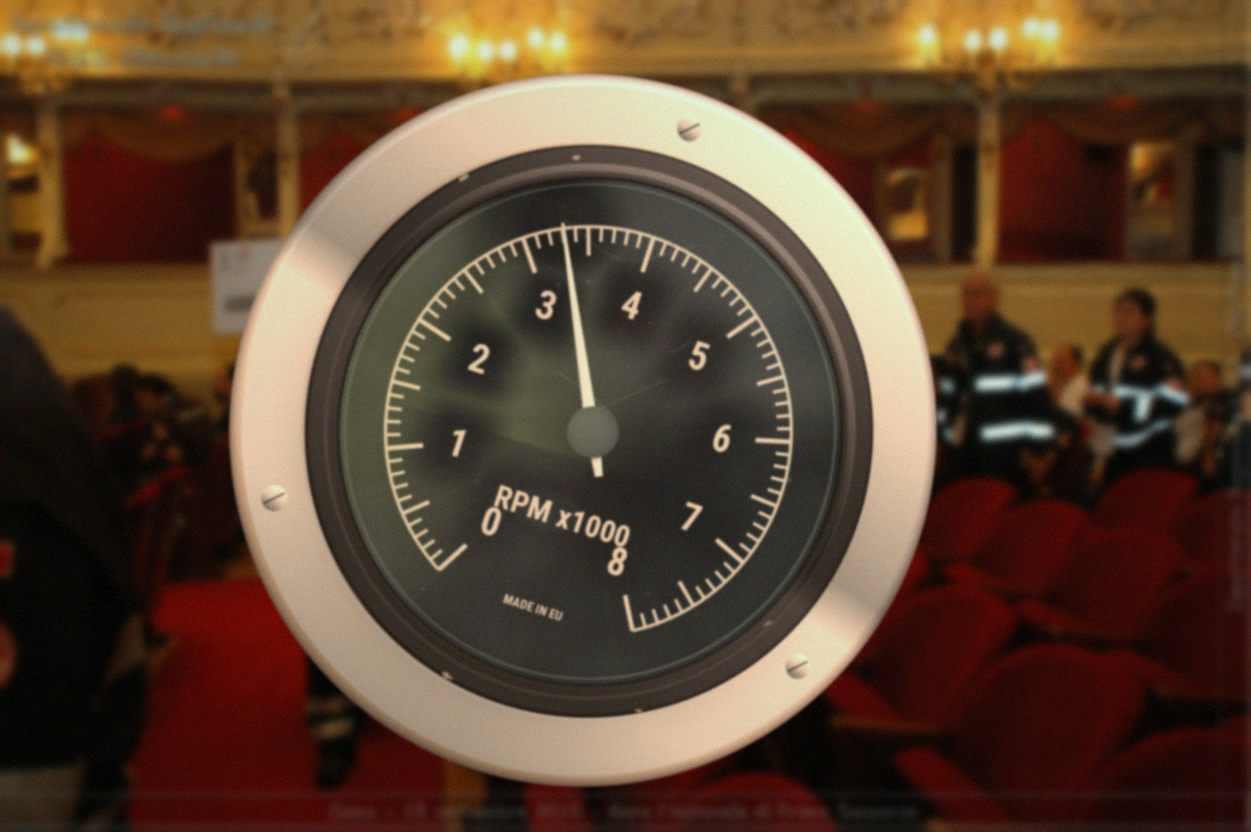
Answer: 3300 rpm
